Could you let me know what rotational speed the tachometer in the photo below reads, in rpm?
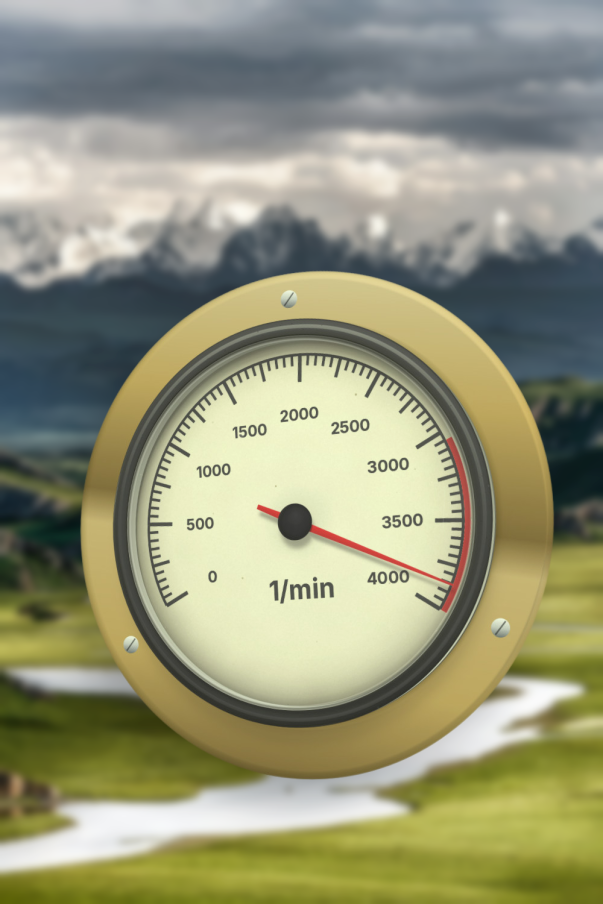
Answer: 3850 rpm
